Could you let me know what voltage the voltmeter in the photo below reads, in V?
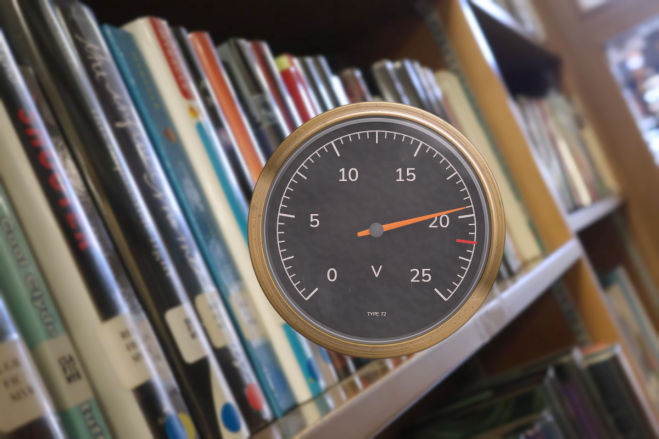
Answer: 19.5 V
